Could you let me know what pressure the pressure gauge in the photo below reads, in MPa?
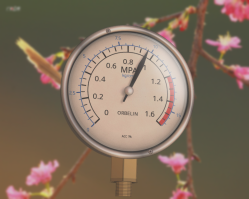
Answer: 0.95 MPa
